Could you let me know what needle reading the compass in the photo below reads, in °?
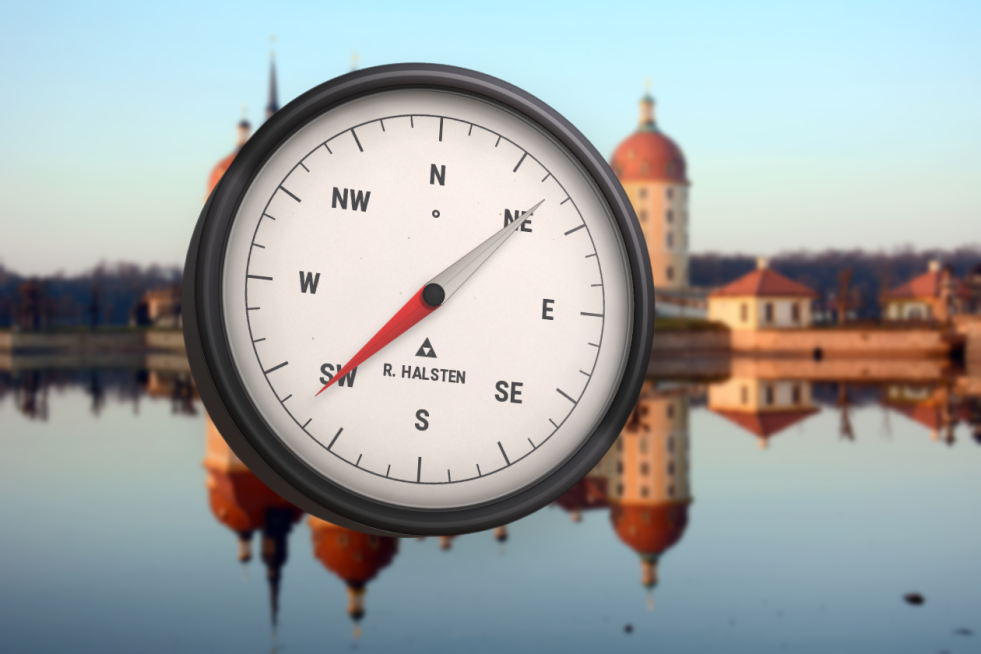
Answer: 225 °
